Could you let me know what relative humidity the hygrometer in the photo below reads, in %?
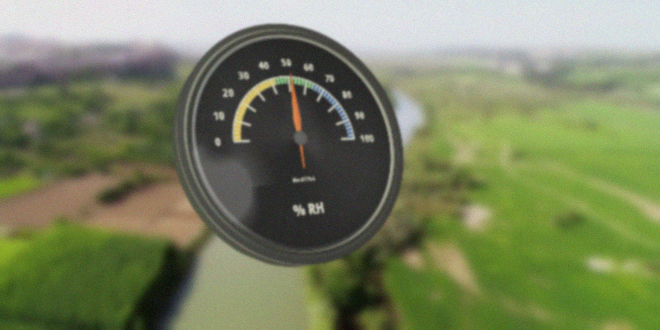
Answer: 50 %
